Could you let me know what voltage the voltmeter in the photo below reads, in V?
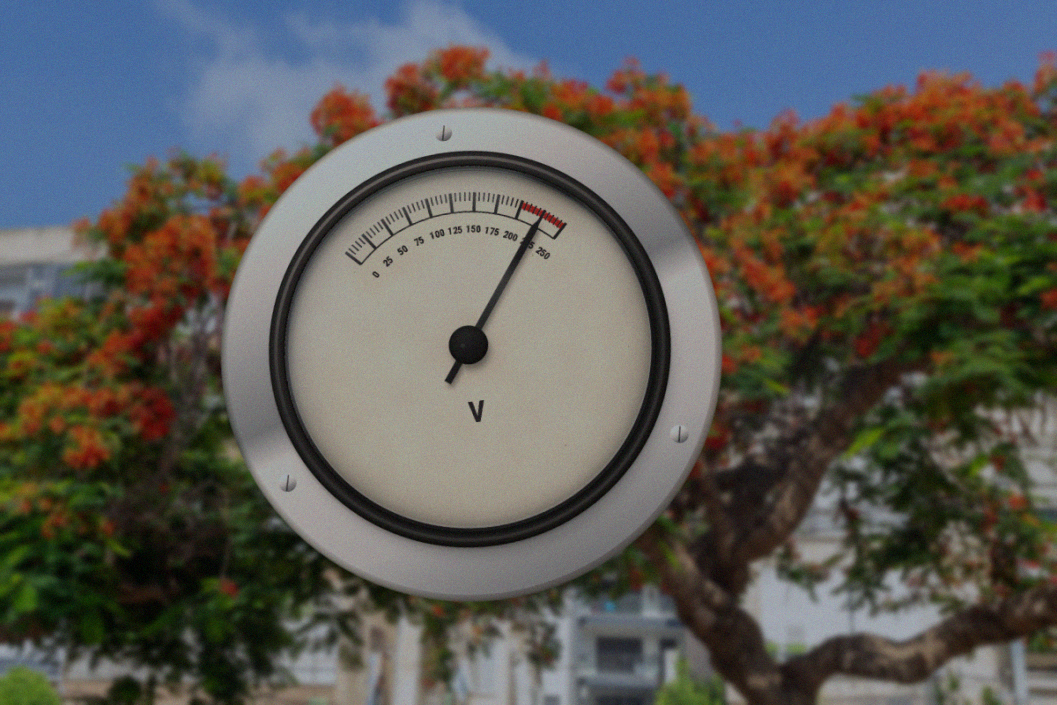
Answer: 225 V
